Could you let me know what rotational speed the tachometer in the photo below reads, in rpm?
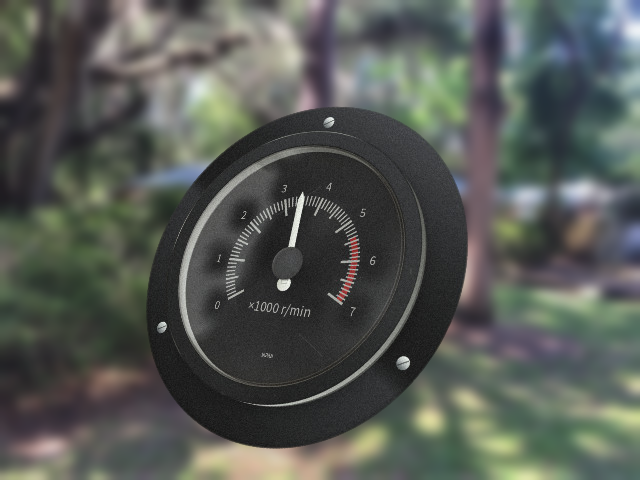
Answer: 3500 rpm
